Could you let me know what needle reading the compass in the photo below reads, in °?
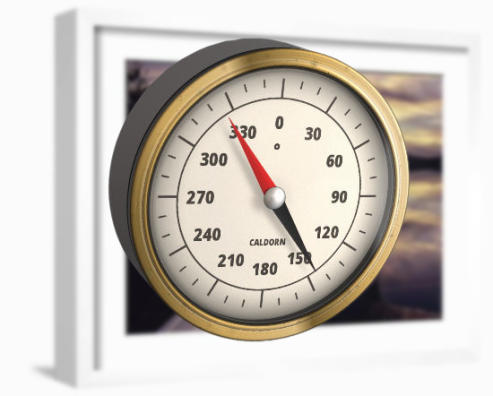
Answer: 325 °
